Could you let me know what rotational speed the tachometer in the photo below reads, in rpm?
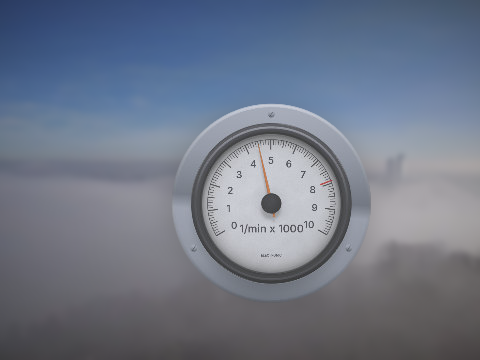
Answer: 4500 rpm
